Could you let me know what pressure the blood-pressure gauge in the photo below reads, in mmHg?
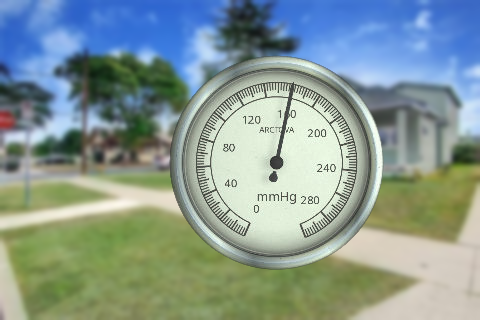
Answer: 160 mmHg
